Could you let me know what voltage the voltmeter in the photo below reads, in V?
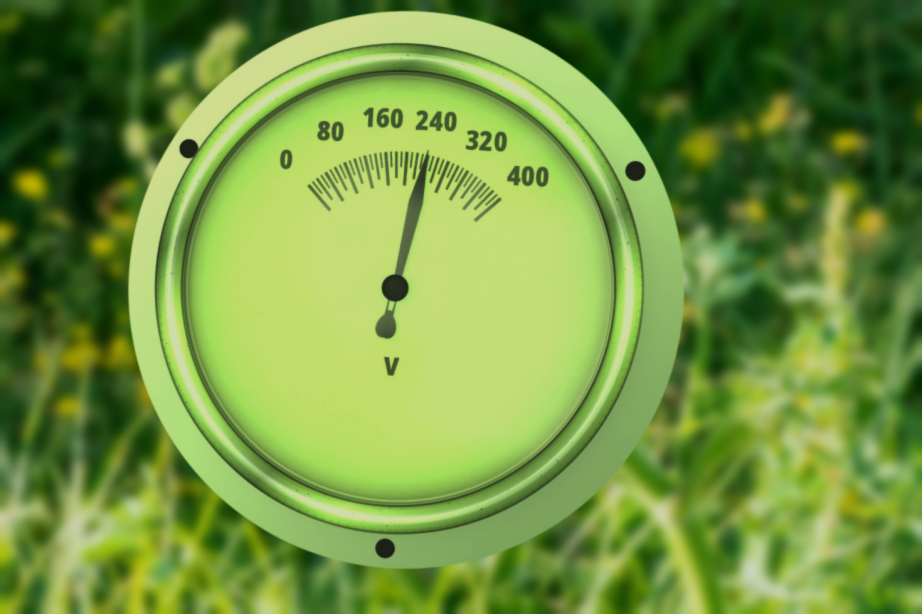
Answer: 240 V
